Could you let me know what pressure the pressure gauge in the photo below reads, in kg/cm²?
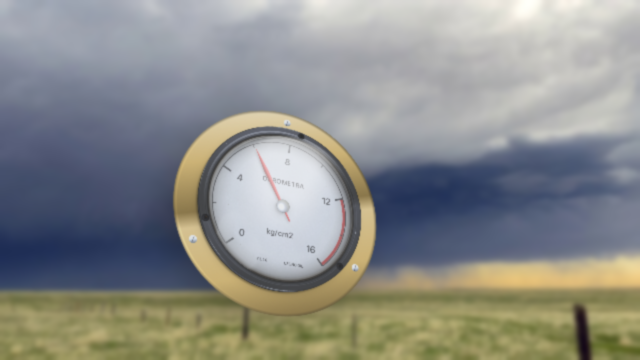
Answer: 6 kg/cm²
